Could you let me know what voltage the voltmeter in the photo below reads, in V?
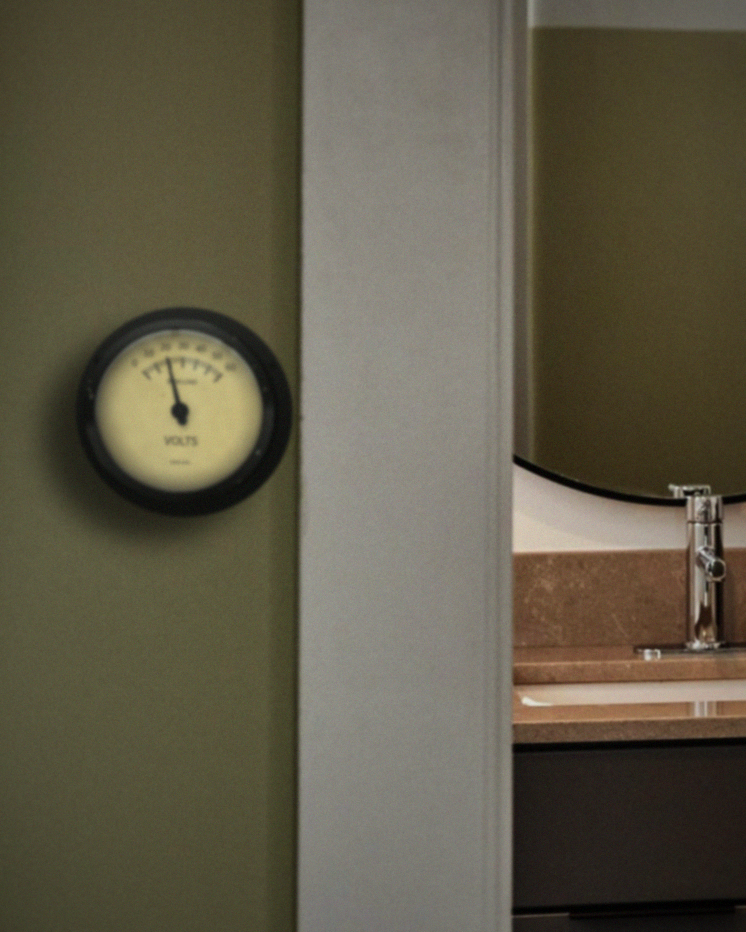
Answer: 20 V
